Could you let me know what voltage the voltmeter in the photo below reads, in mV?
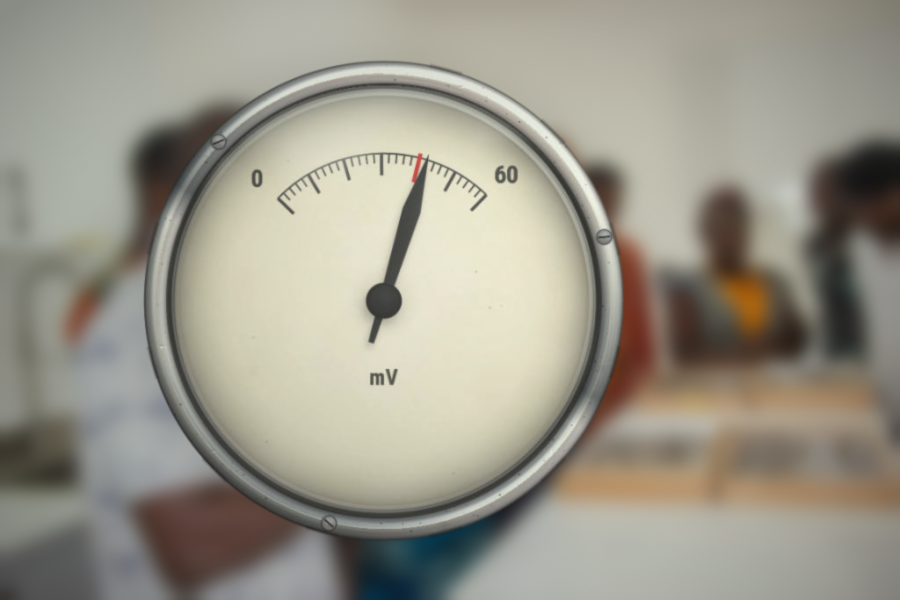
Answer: 42 mV
